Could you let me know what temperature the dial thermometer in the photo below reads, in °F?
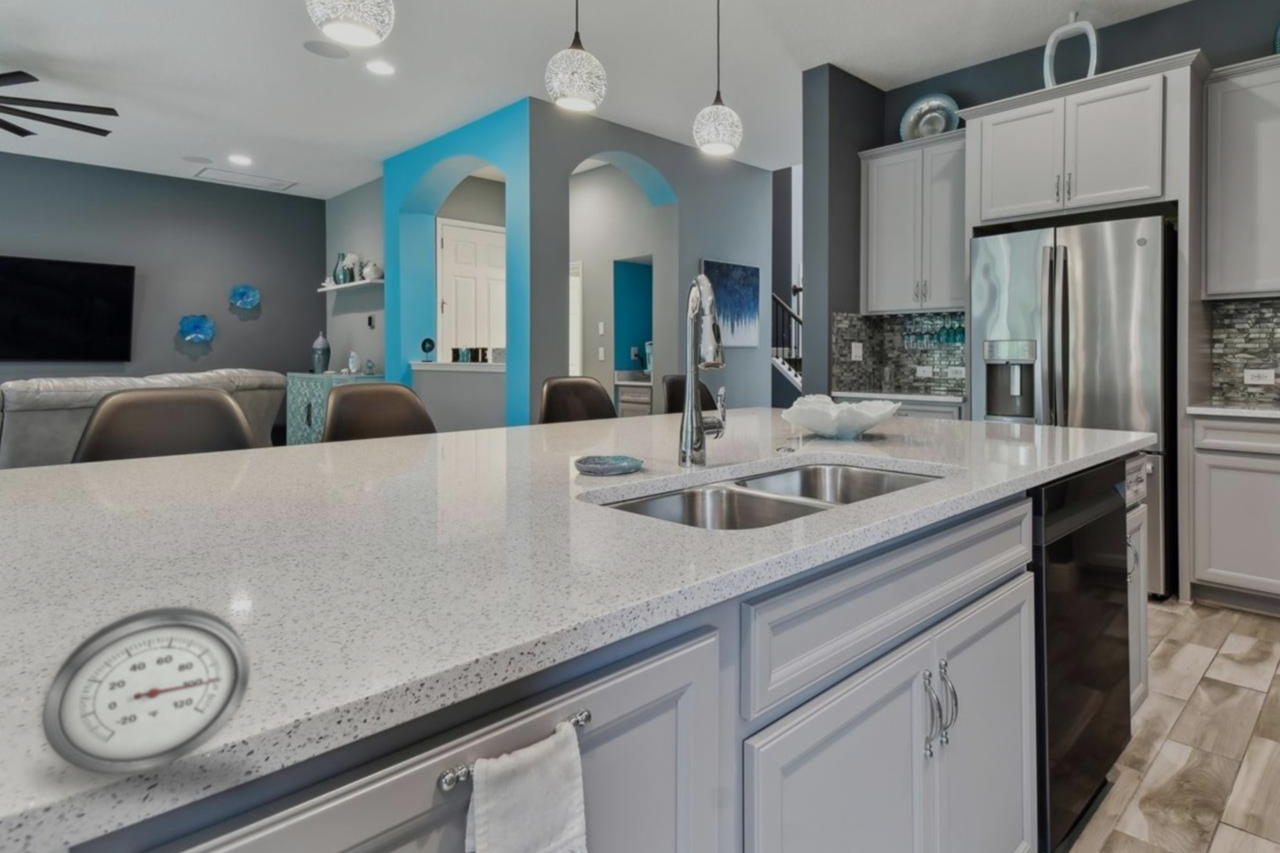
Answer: 100 °F
